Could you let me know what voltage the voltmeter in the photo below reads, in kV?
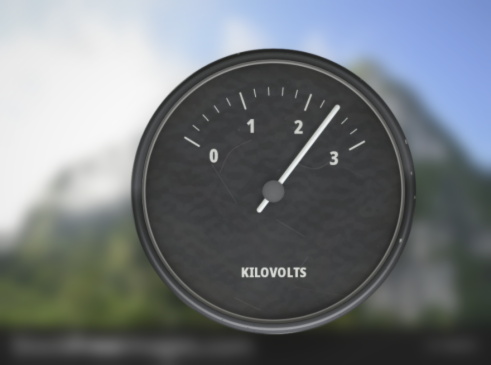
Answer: 2.4 kV
